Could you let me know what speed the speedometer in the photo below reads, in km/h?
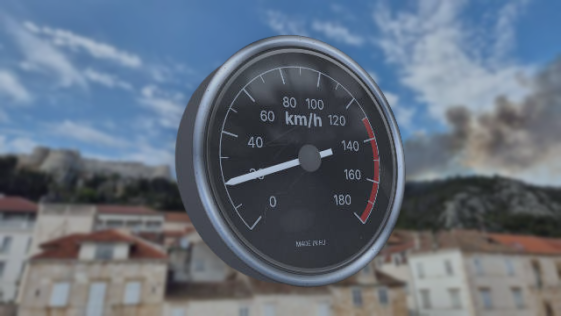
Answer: 20 km/h
